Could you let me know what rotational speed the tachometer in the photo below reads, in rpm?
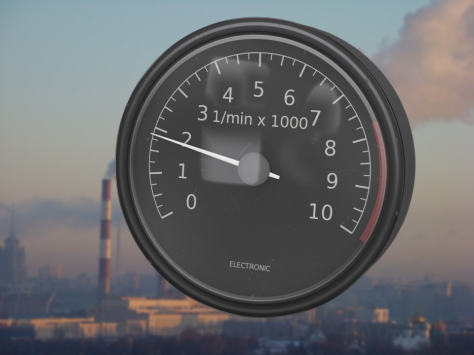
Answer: 1875 rpm
